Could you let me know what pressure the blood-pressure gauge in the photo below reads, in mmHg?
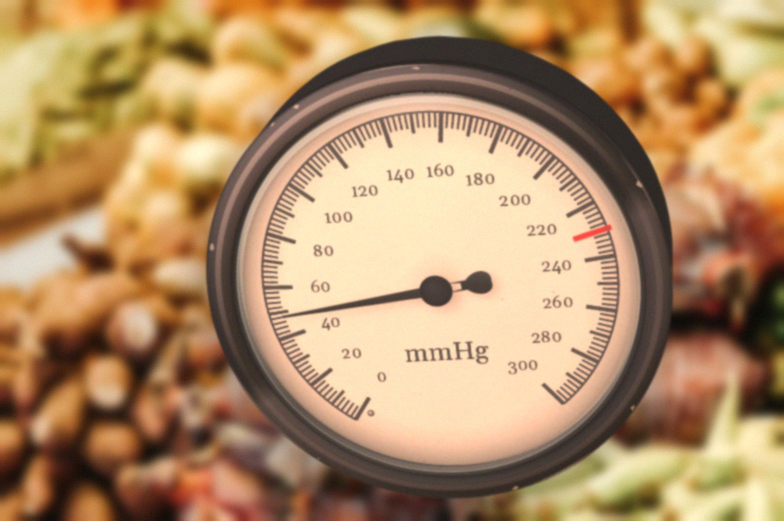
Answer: 50 mmHg
